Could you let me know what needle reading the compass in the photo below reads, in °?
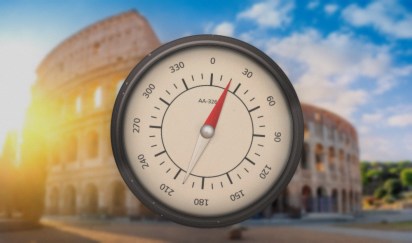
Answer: 20 °
